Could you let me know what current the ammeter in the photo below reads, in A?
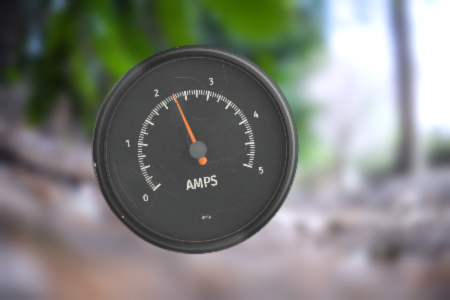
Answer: 2.25 A
